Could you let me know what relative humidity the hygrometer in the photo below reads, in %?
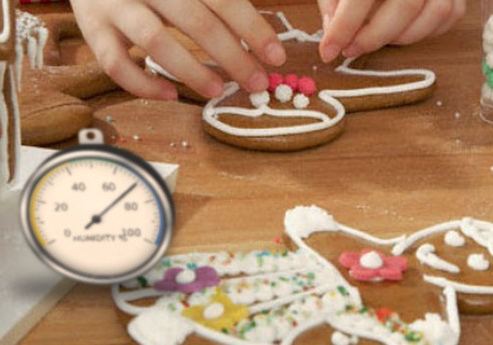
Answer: 70 %
